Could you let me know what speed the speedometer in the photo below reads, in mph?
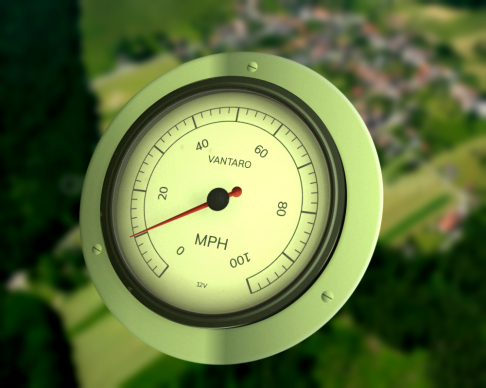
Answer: 10 mph
